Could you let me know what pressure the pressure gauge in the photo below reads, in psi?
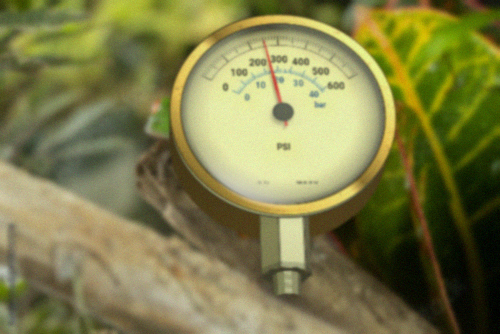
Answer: 250 psi
